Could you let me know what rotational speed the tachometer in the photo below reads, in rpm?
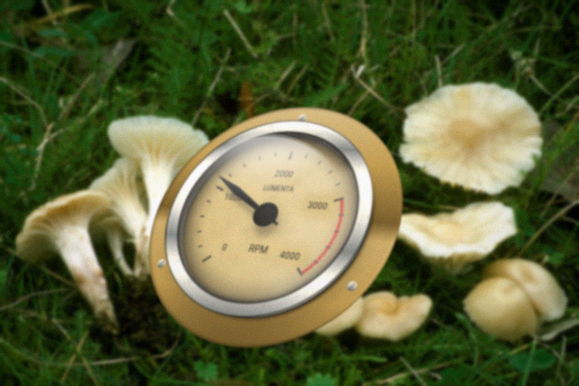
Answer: 1100 rpm
